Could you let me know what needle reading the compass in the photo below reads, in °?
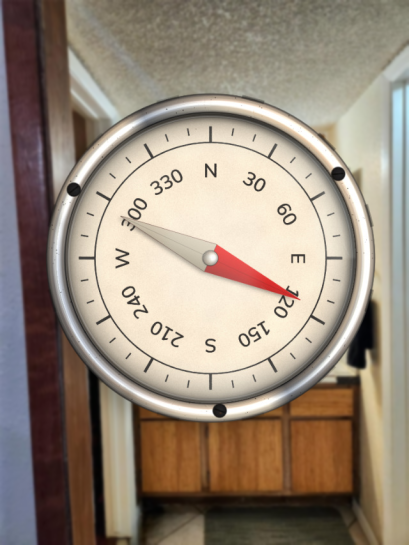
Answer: 115 °
